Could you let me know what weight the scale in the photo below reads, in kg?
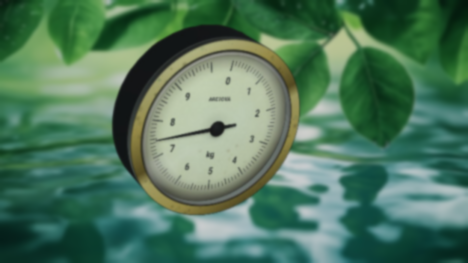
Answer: 7.5 kg
